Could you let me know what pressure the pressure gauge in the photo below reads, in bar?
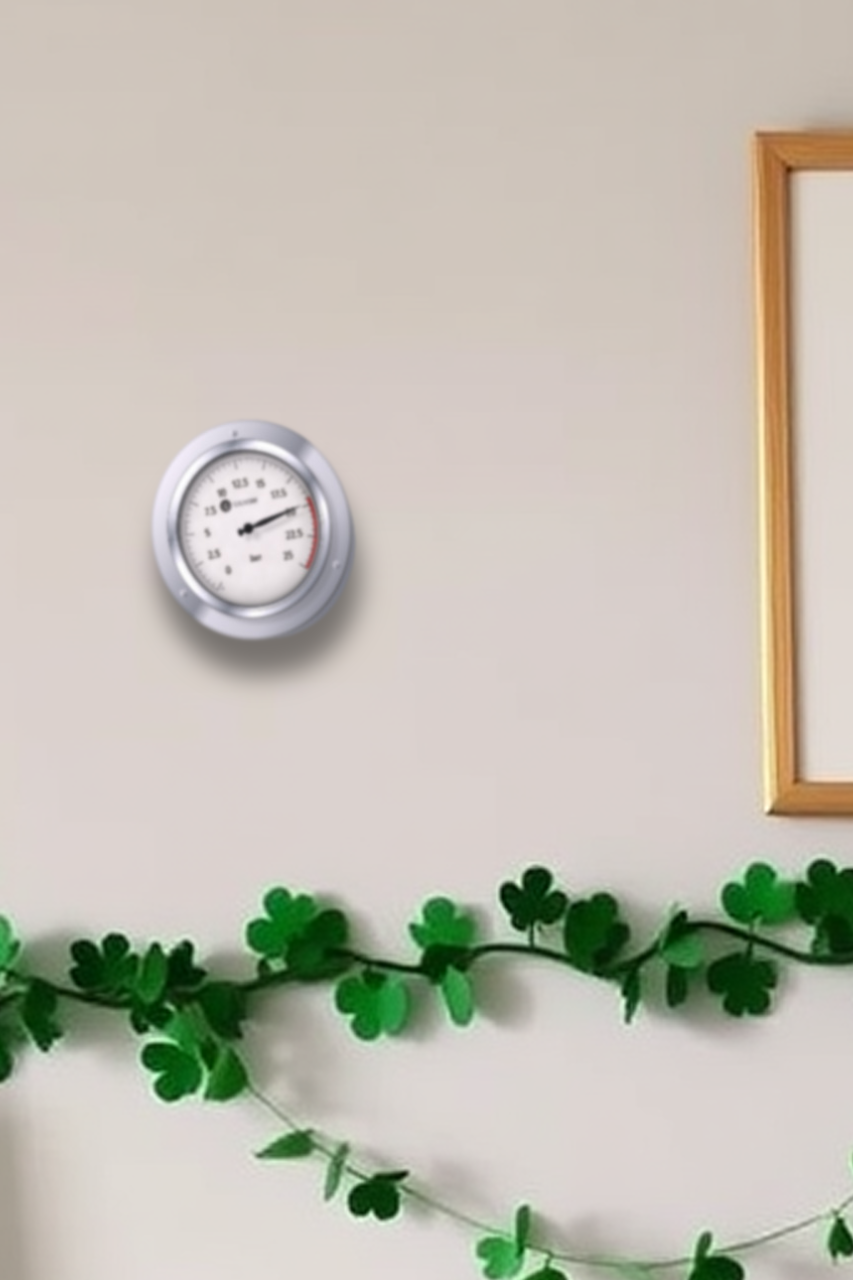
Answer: 20 bar
